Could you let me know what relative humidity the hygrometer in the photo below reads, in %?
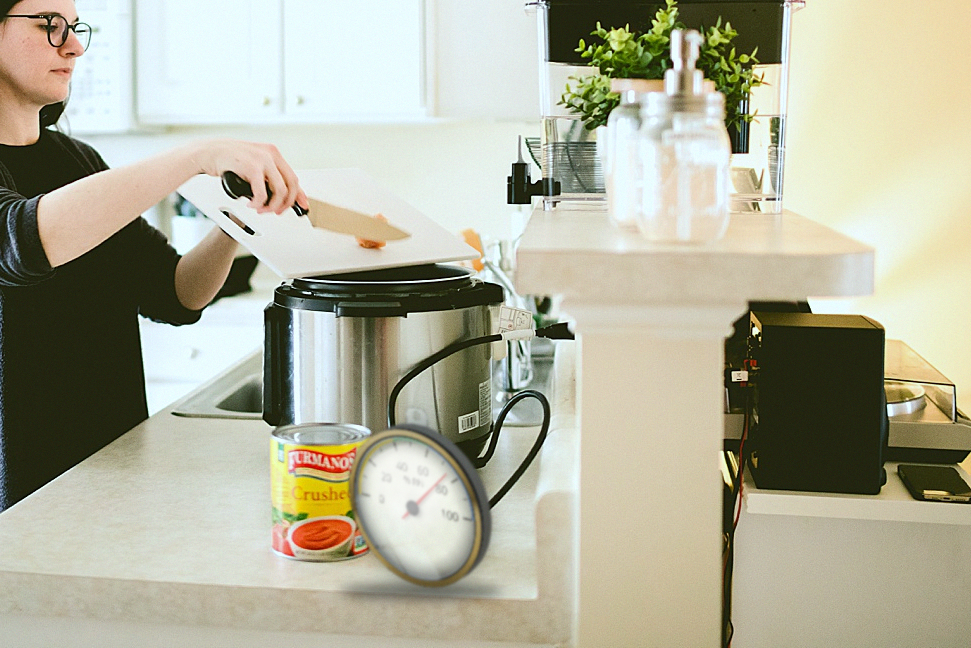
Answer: 75 %
